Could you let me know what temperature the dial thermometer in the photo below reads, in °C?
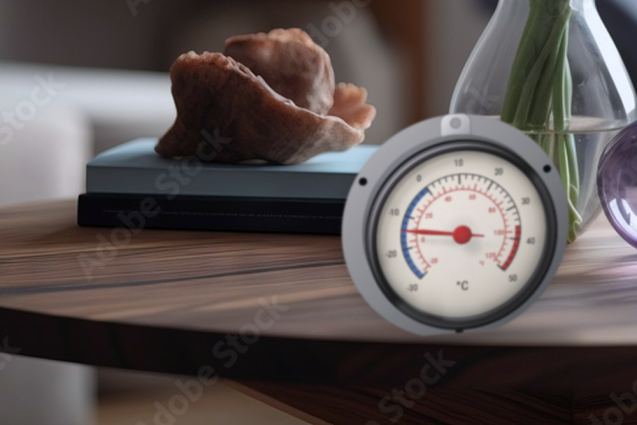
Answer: -14 °C
